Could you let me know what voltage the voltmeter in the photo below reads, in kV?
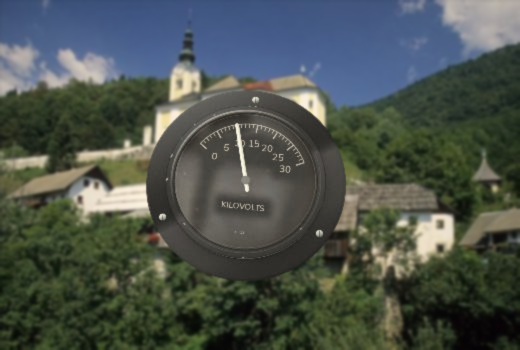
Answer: 10 kV
